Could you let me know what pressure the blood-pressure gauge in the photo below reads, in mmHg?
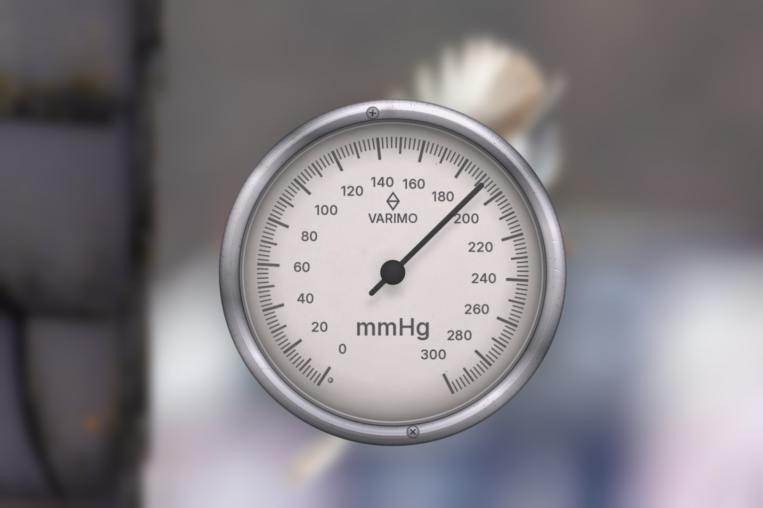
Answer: 192 mmHg
